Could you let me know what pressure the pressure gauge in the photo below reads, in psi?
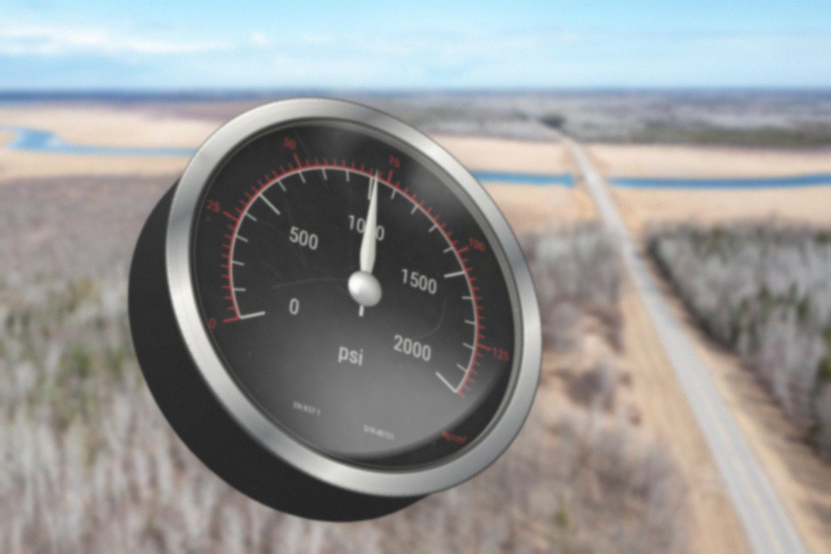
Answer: 1000 psi
